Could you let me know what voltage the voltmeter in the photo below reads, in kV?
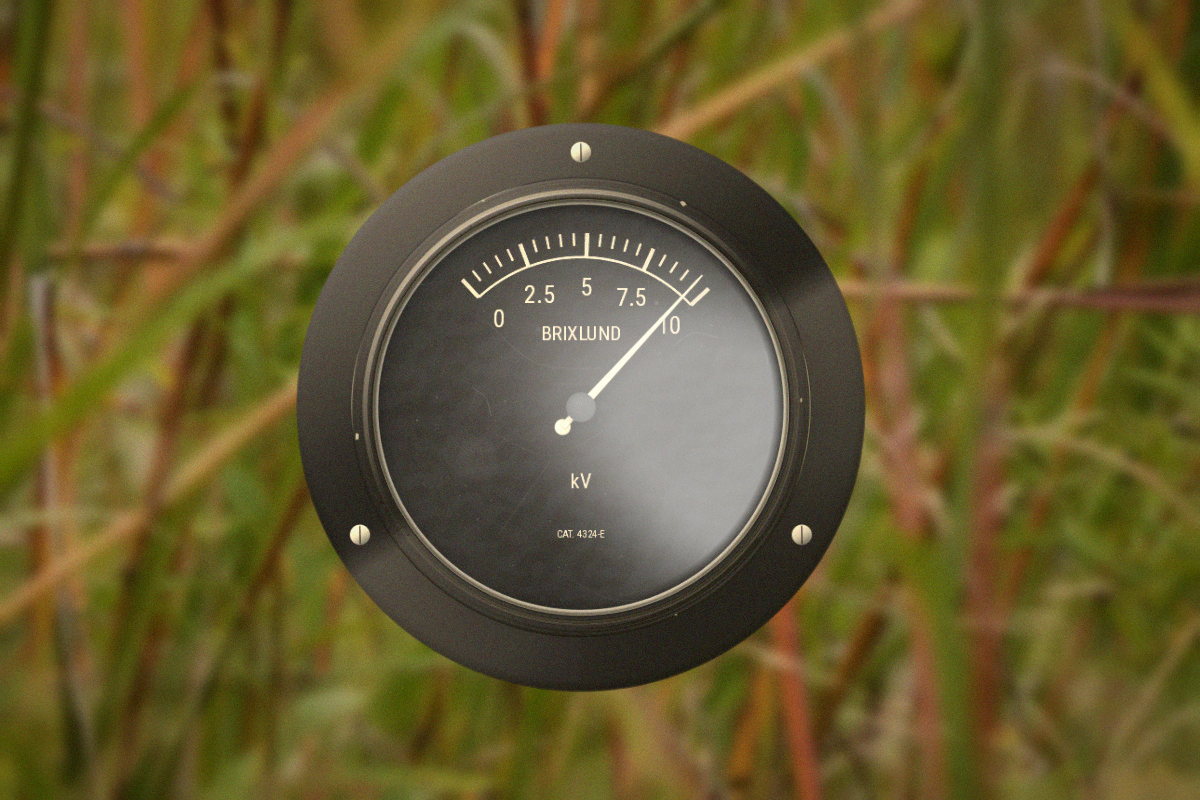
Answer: 9.5 kV
